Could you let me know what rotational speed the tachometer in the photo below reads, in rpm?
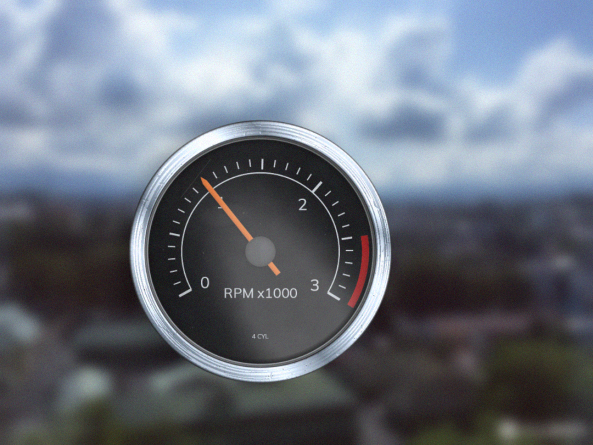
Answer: 1000 rpm
